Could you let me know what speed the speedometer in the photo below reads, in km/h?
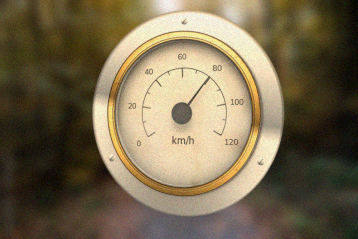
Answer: 80 km/h
